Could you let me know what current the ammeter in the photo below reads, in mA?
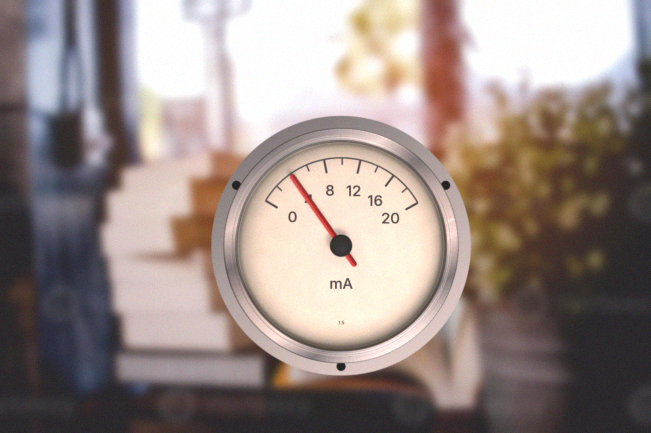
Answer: 4 mA
